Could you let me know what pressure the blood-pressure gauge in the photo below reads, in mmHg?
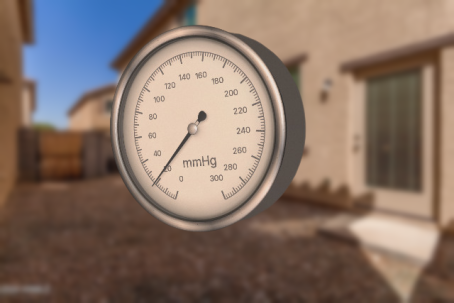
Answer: 20 mmHg
